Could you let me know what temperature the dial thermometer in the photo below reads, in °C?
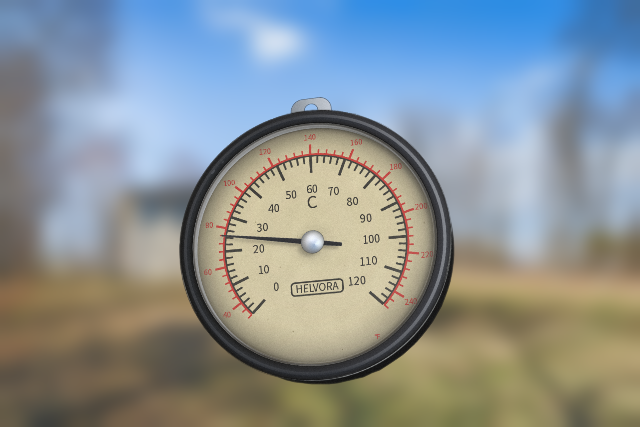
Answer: 24 °C
